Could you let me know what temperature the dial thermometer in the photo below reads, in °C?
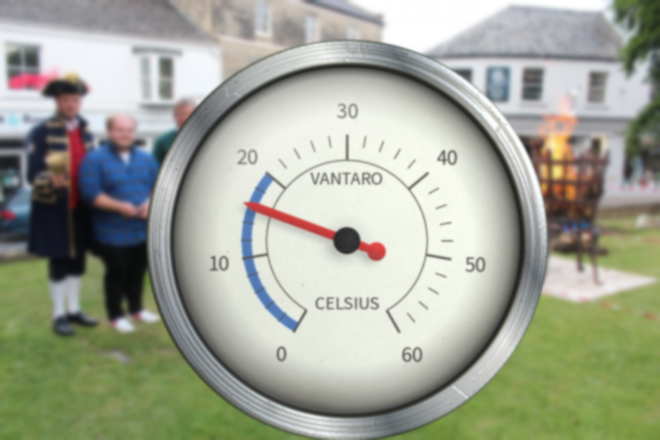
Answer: 16 °C
